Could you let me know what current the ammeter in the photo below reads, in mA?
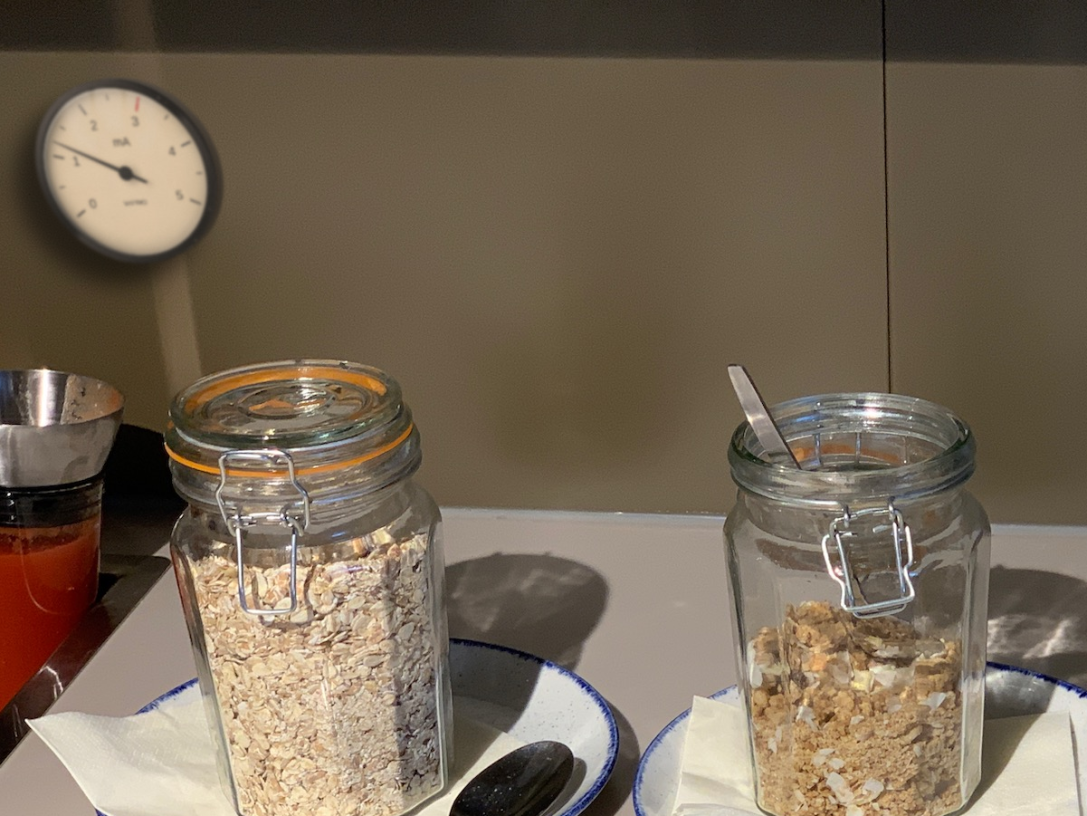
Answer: 1.25 mA
